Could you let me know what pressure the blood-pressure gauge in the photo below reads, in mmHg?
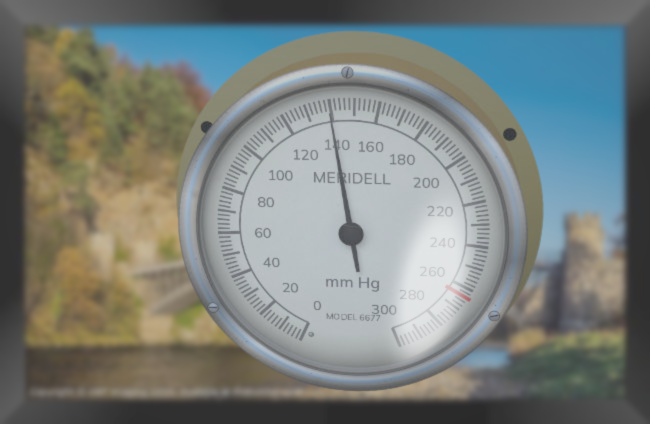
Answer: 140 mmHg
